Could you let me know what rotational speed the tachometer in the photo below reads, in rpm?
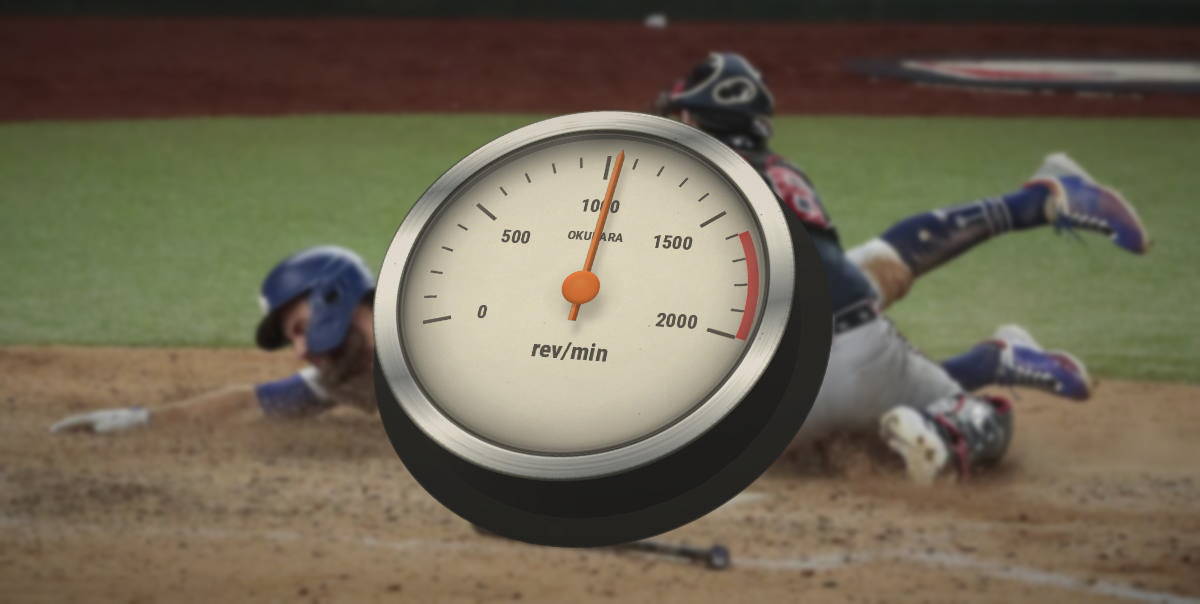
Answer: 1050 rpm
